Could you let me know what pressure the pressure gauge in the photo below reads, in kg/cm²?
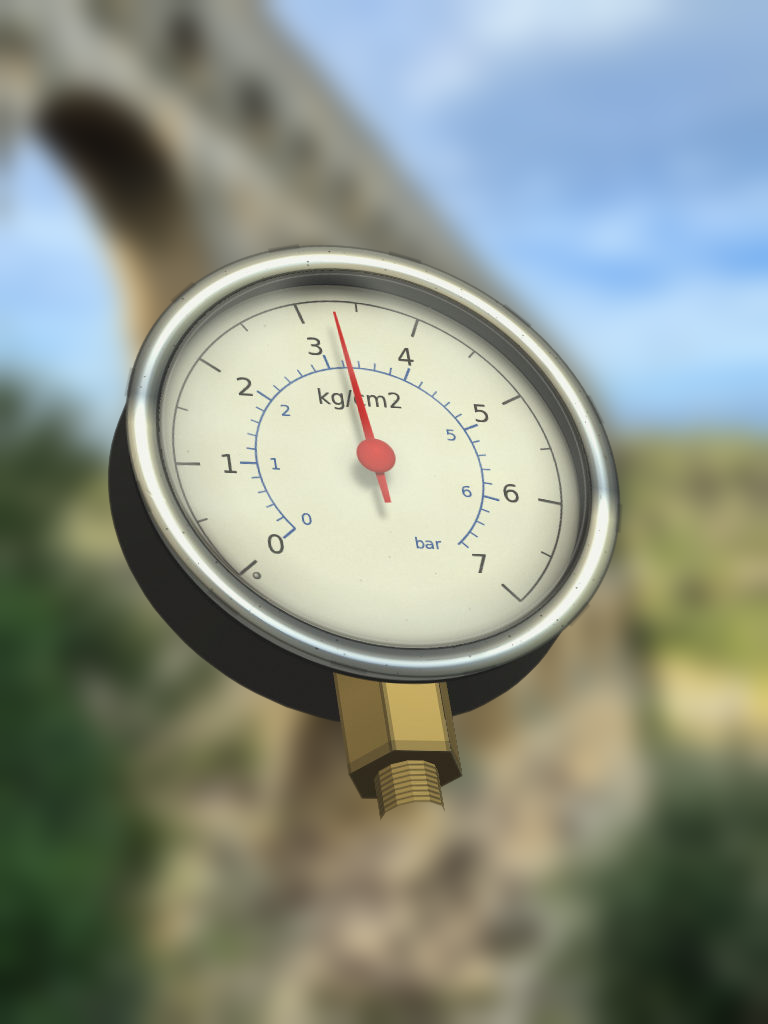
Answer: 3.25 kg/cm²
